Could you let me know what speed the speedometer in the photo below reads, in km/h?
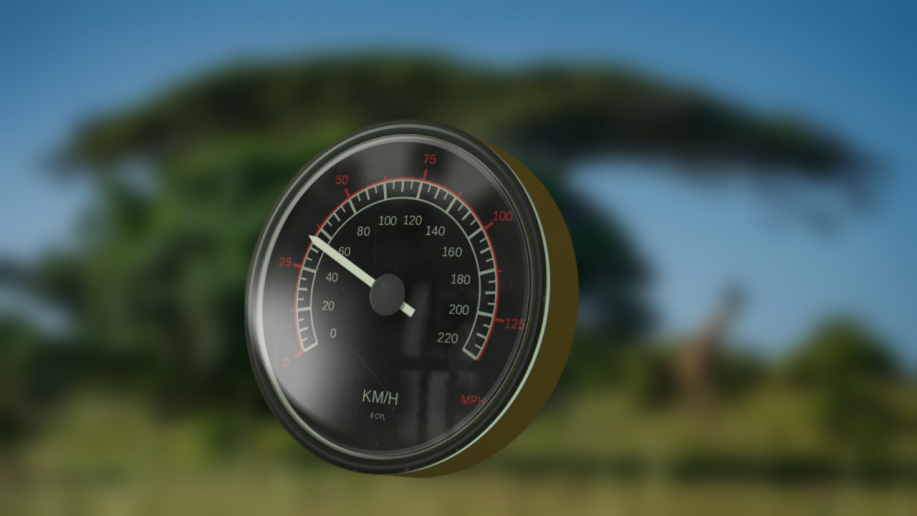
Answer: 55 km/h
